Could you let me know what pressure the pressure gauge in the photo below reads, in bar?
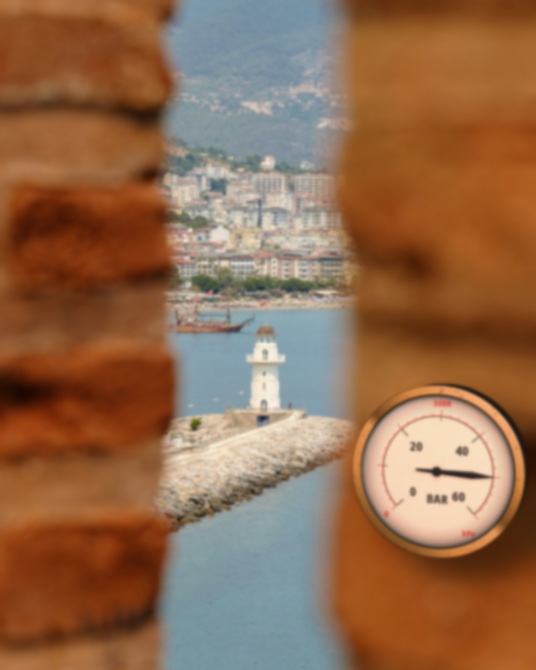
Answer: 50 bar
